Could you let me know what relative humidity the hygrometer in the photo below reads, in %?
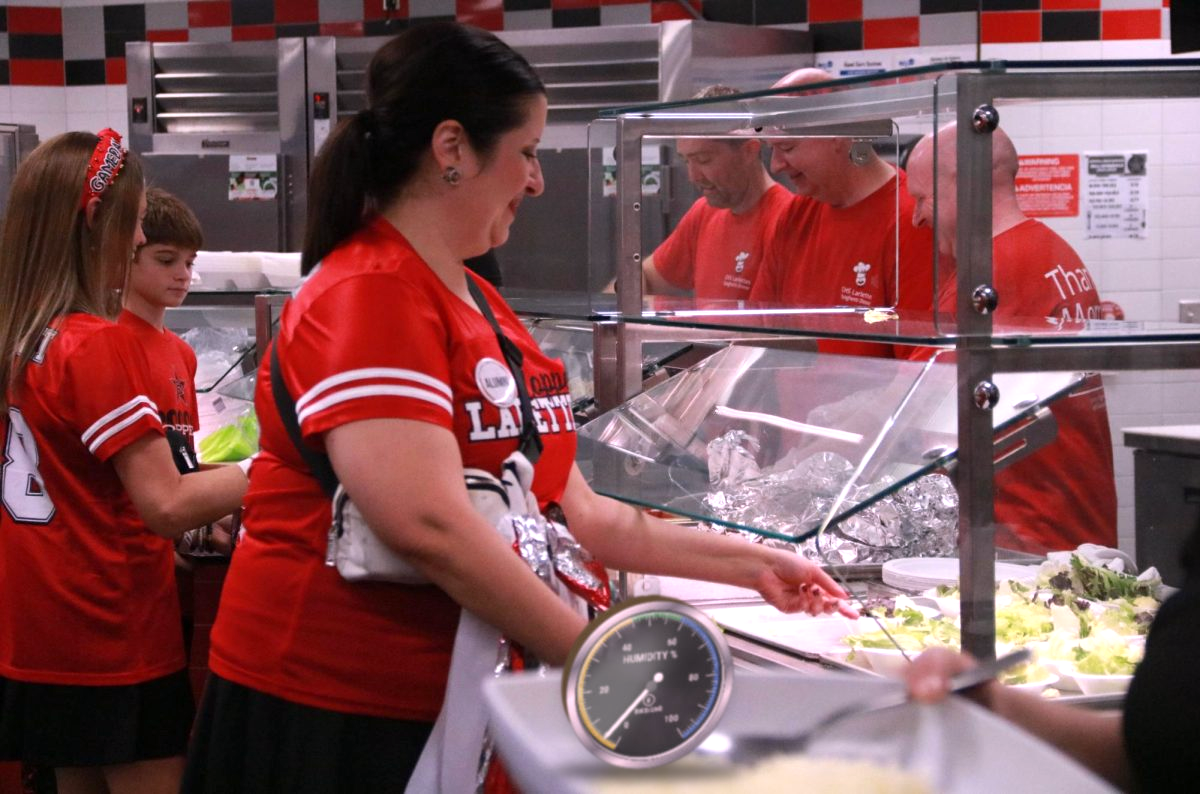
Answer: 5 %
